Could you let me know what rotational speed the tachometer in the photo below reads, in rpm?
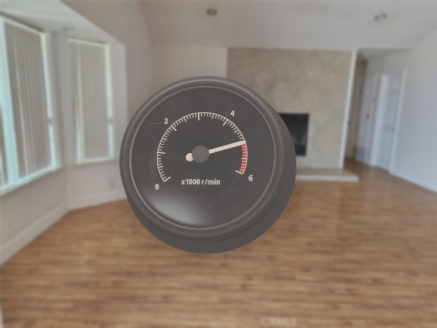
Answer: 5000 rpm
